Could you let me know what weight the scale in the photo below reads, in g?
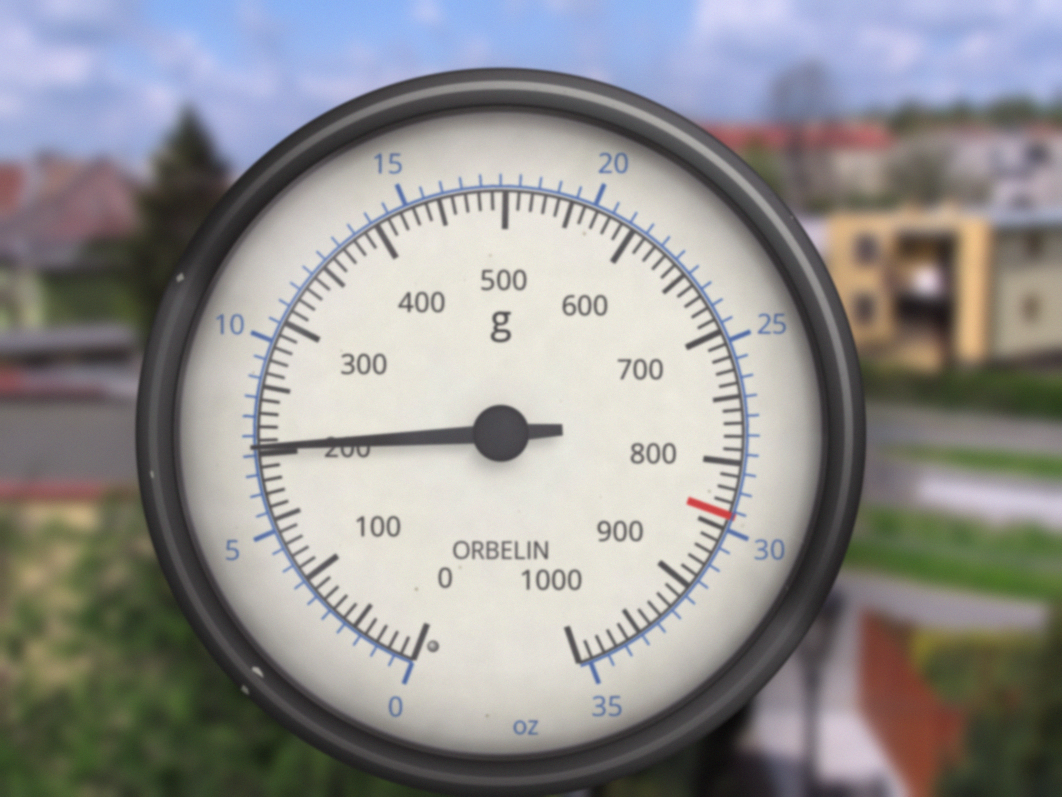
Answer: 205 g
